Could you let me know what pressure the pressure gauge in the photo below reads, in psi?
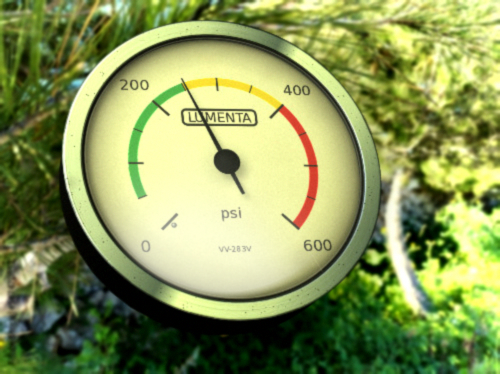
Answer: 250 psi
